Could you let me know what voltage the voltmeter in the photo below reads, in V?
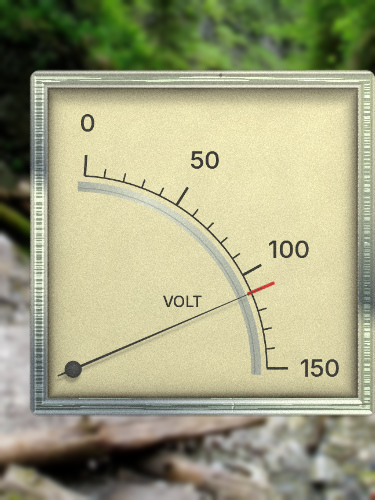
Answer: 110 V
